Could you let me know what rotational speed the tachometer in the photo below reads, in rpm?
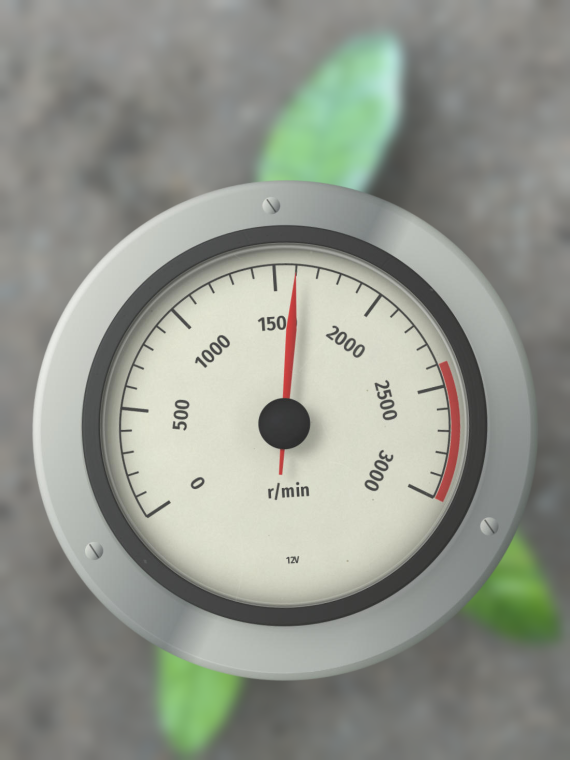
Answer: 1600 rpm
